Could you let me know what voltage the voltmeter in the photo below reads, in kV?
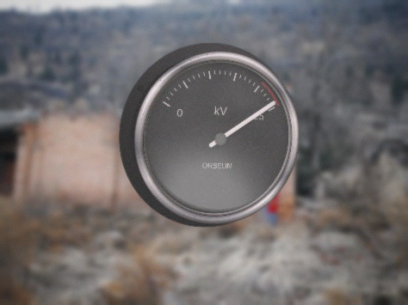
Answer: 24 kV
